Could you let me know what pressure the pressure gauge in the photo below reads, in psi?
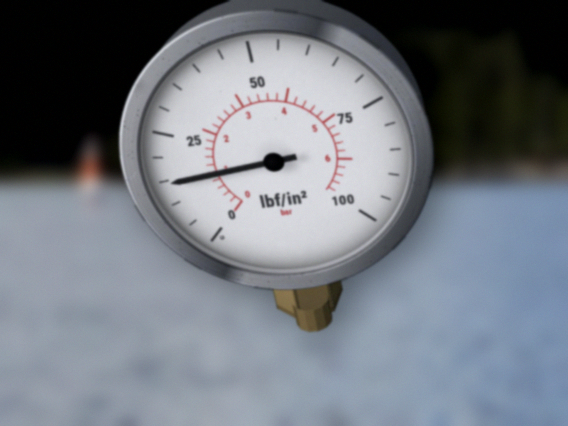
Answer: 15 psi
